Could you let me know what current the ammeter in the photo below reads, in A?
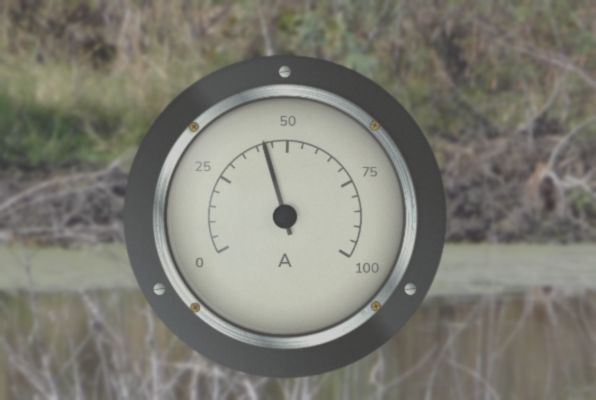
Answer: 42.5 A
